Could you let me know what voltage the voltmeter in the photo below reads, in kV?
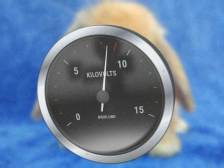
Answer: 8.5 kV
